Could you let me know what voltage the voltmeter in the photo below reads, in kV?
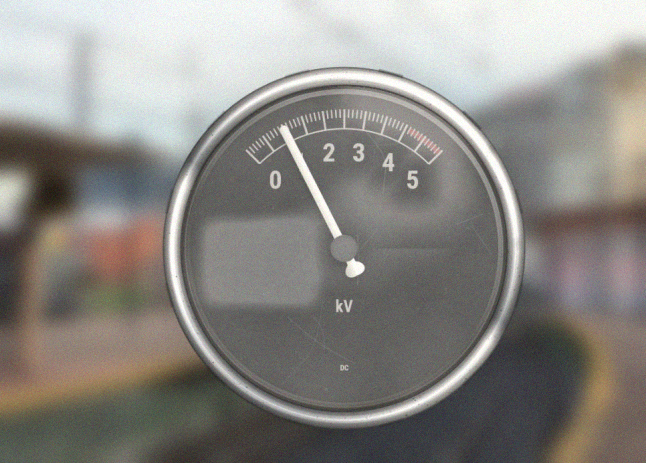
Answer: 1 kV
